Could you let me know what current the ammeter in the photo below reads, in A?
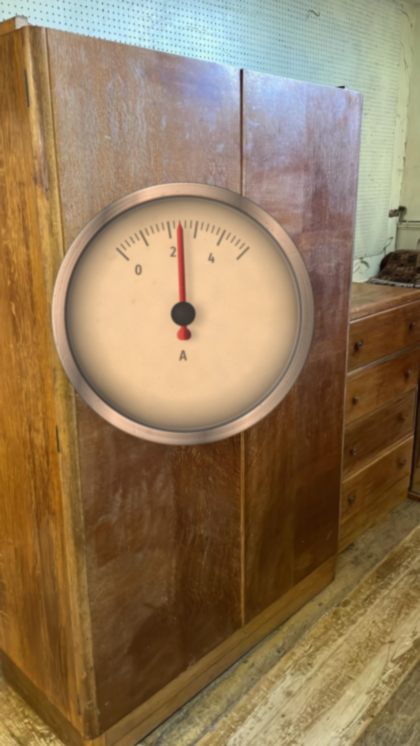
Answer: 2.4 A
